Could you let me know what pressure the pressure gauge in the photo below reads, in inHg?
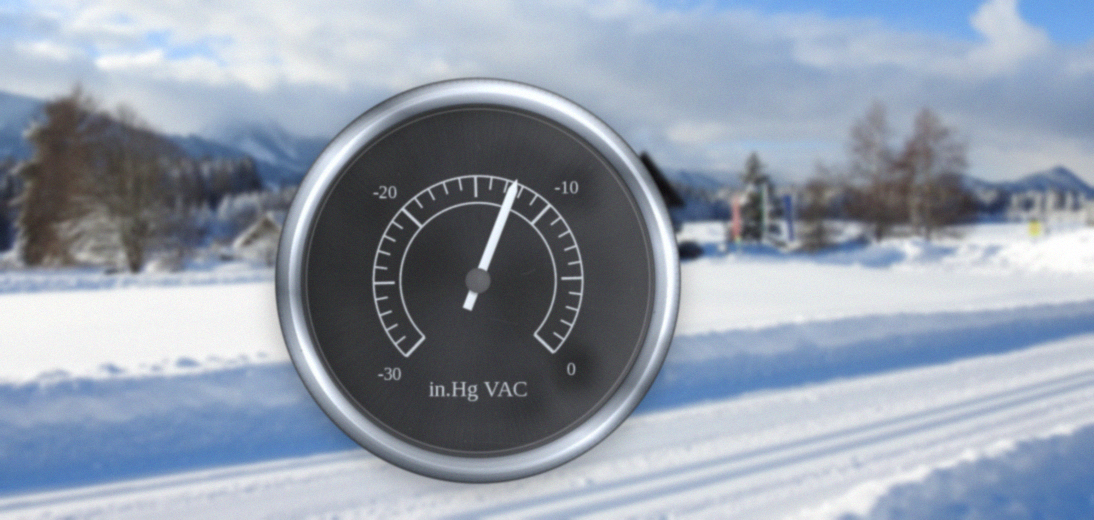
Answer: -12.5 inHg
